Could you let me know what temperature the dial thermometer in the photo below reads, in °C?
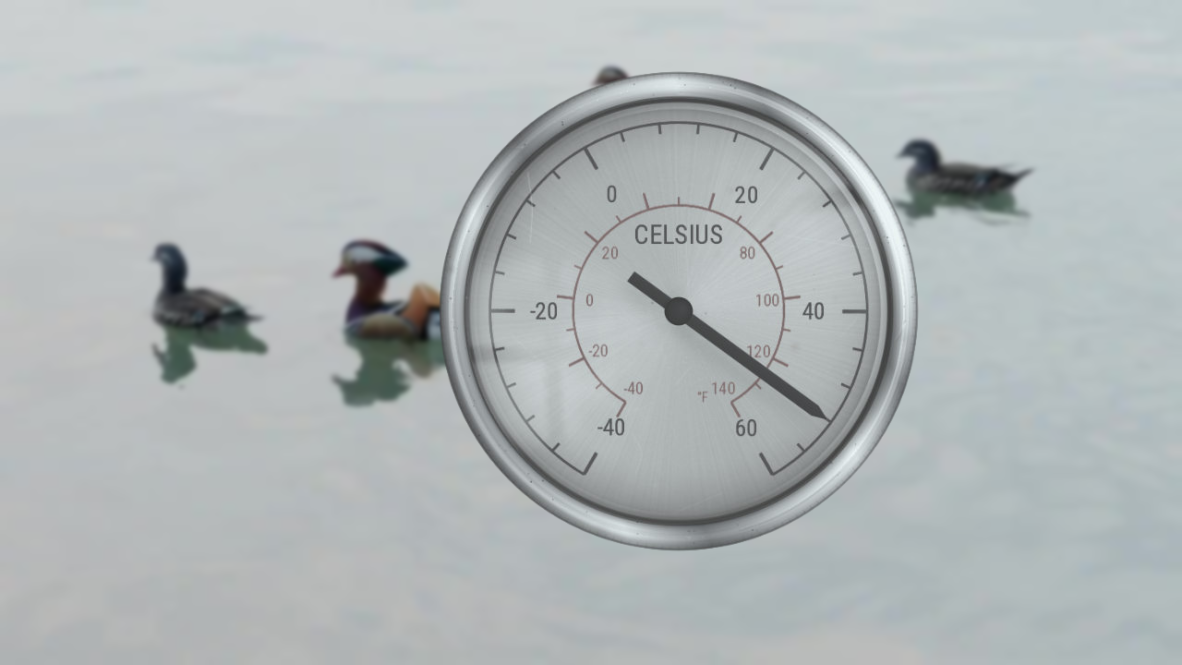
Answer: 52 °C
